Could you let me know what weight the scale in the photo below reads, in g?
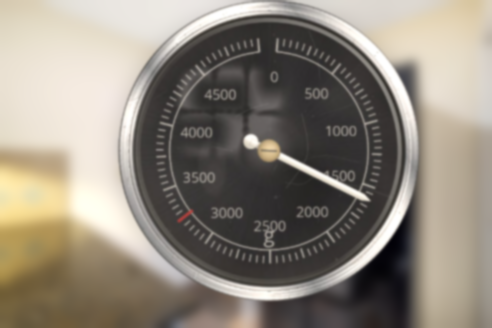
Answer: 1600 g
